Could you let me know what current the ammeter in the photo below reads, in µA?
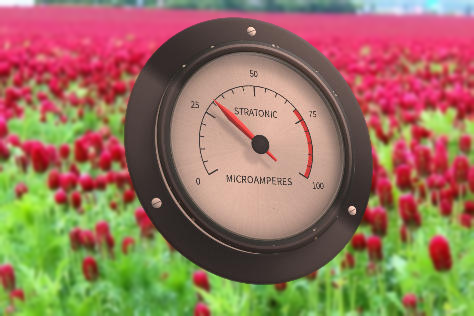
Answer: 30 µA
